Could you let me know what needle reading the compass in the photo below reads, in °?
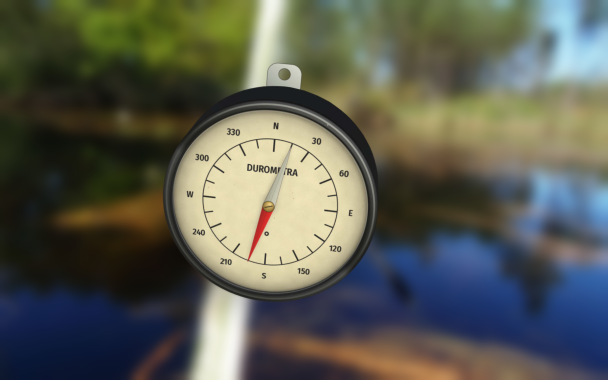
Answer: 195 °
